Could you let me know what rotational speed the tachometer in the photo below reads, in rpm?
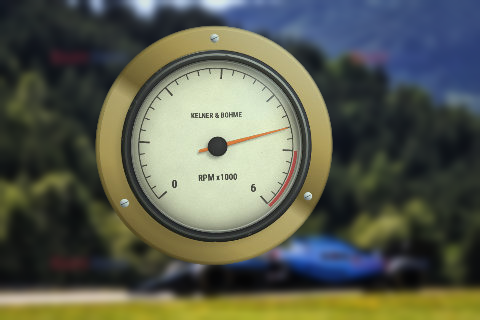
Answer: 4600 rpm
